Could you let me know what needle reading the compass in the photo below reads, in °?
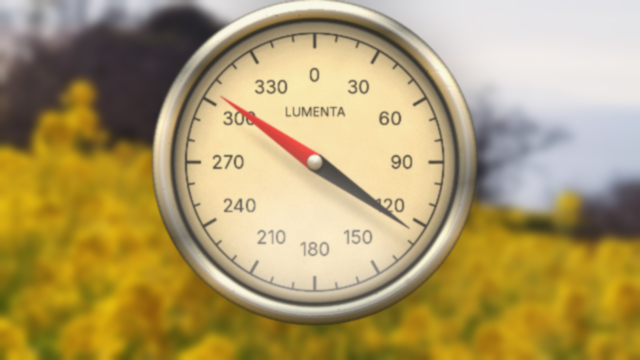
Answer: 305 °
